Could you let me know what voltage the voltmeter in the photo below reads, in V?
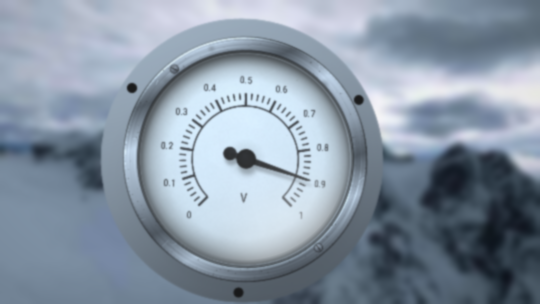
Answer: 0.9 V
